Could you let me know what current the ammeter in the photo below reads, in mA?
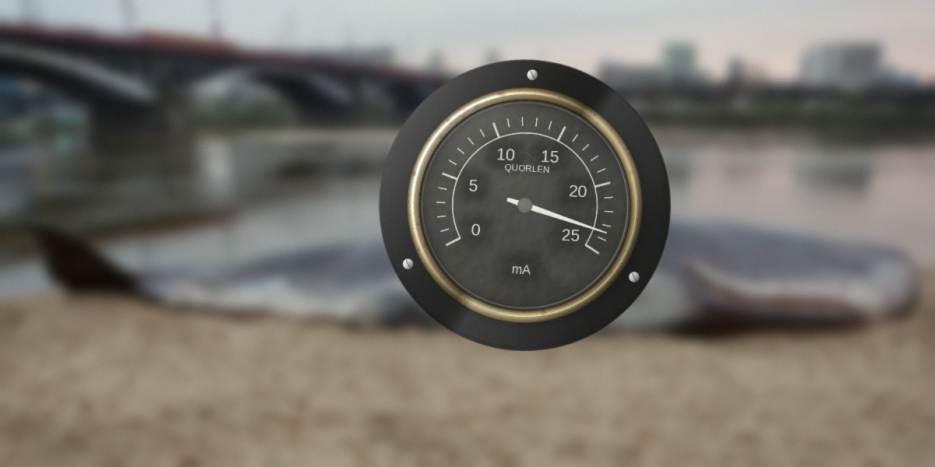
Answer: 23.5 mA
